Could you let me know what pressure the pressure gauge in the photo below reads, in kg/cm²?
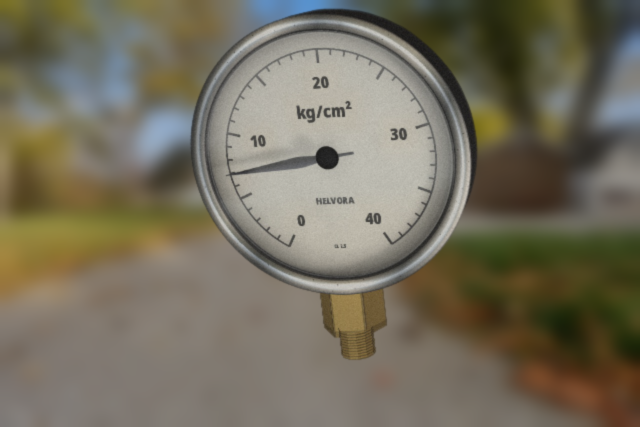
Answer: 7 kg/cm²
